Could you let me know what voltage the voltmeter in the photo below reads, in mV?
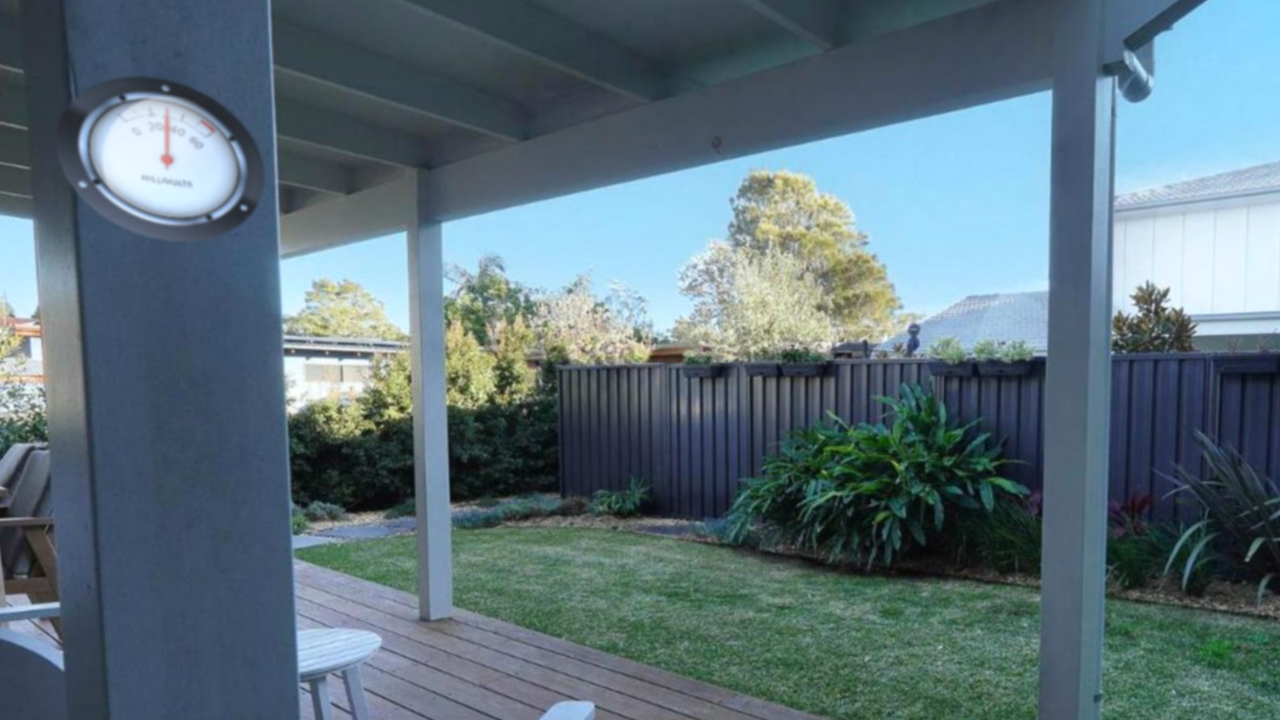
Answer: 30 mV
